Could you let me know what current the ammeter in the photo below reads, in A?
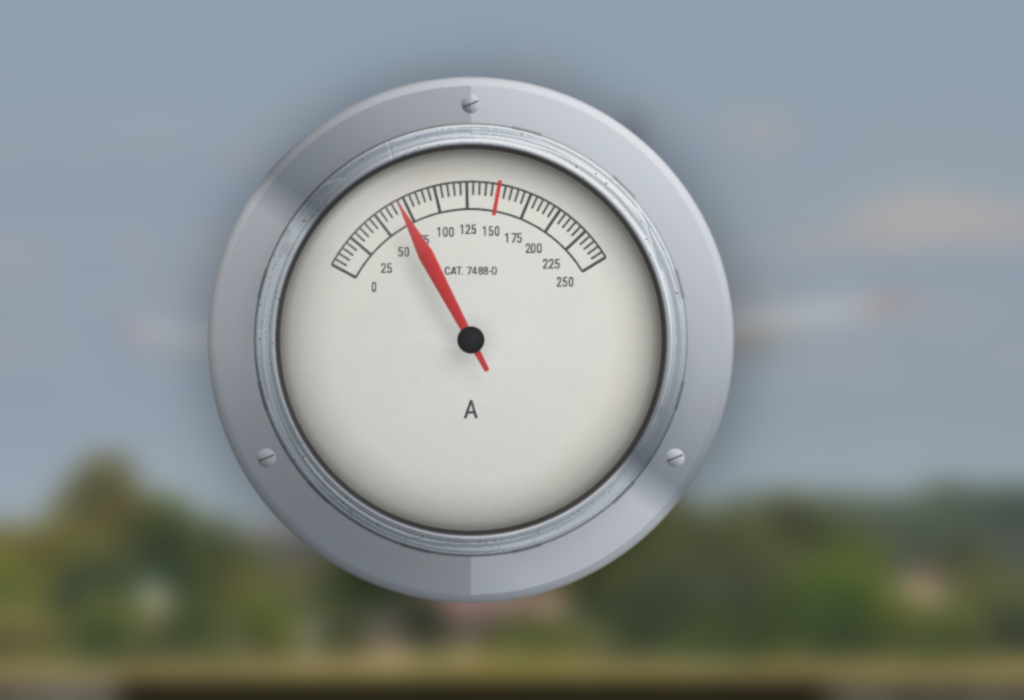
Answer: 70 A
